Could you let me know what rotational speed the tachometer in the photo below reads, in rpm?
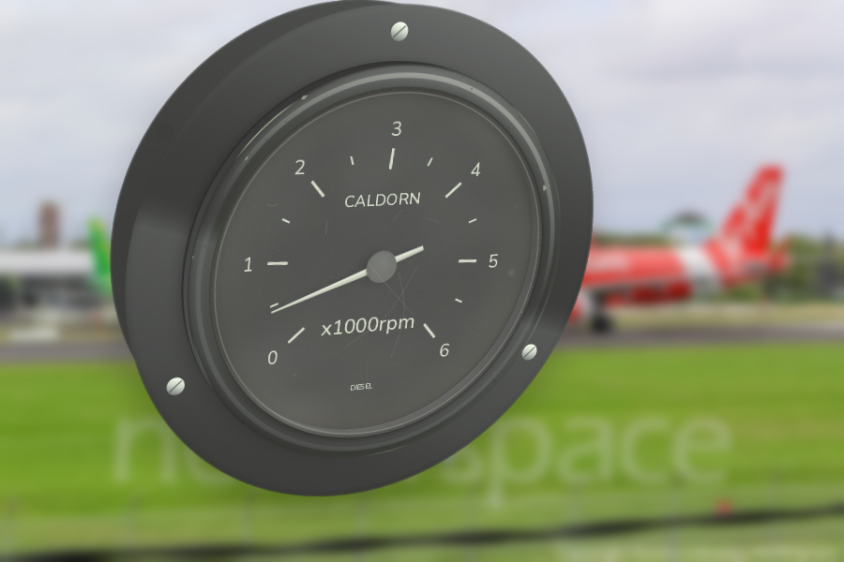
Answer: 500 rpm
